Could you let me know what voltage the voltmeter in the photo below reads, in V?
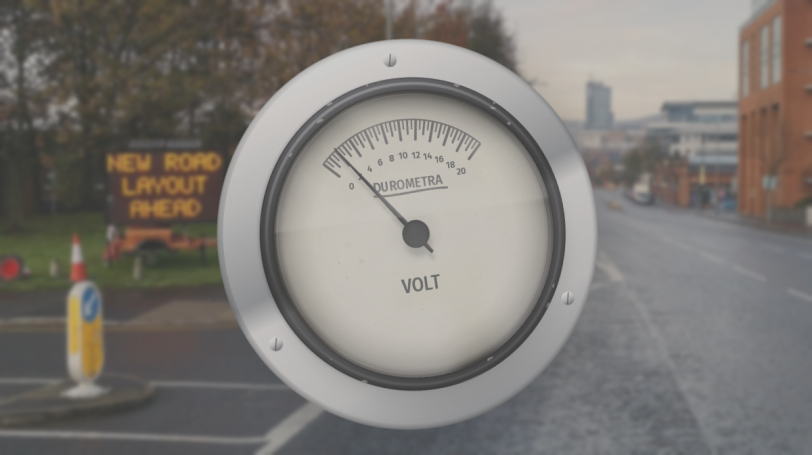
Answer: 2 V
